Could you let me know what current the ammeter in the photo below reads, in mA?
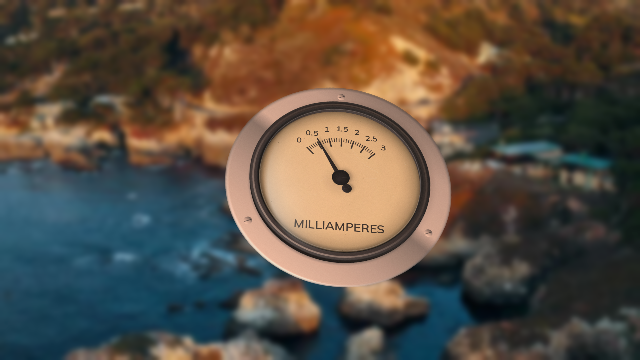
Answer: 0.5 mA
